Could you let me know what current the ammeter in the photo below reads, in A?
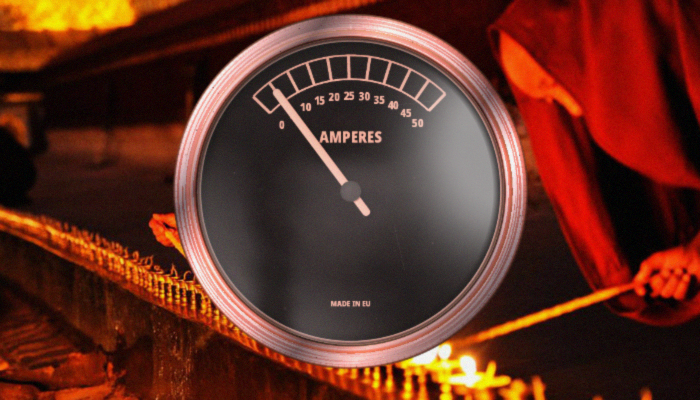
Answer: 5 A
